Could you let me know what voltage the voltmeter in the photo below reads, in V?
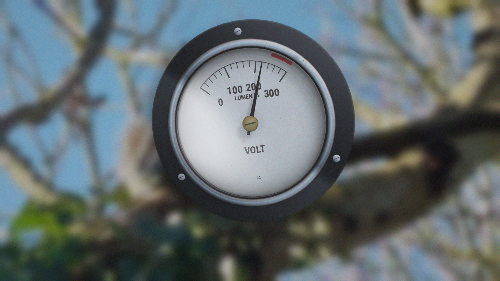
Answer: 220 V
